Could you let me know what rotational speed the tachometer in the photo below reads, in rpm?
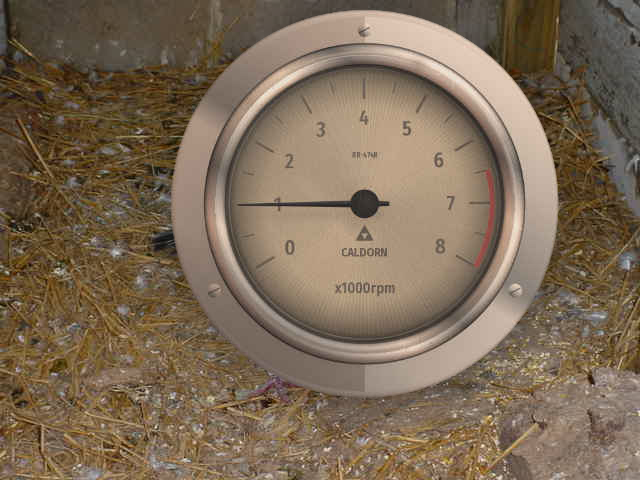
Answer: 1000 rpm
